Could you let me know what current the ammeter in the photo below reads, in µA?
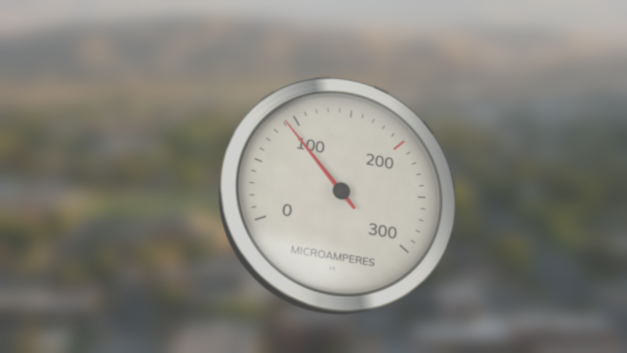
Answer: 90 µA
